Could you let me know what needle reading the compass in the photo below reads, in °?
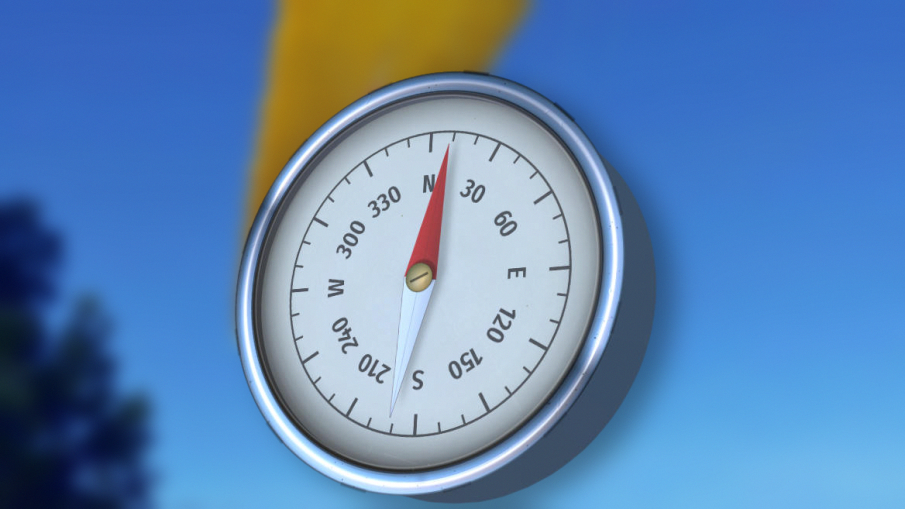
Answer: 10 °
